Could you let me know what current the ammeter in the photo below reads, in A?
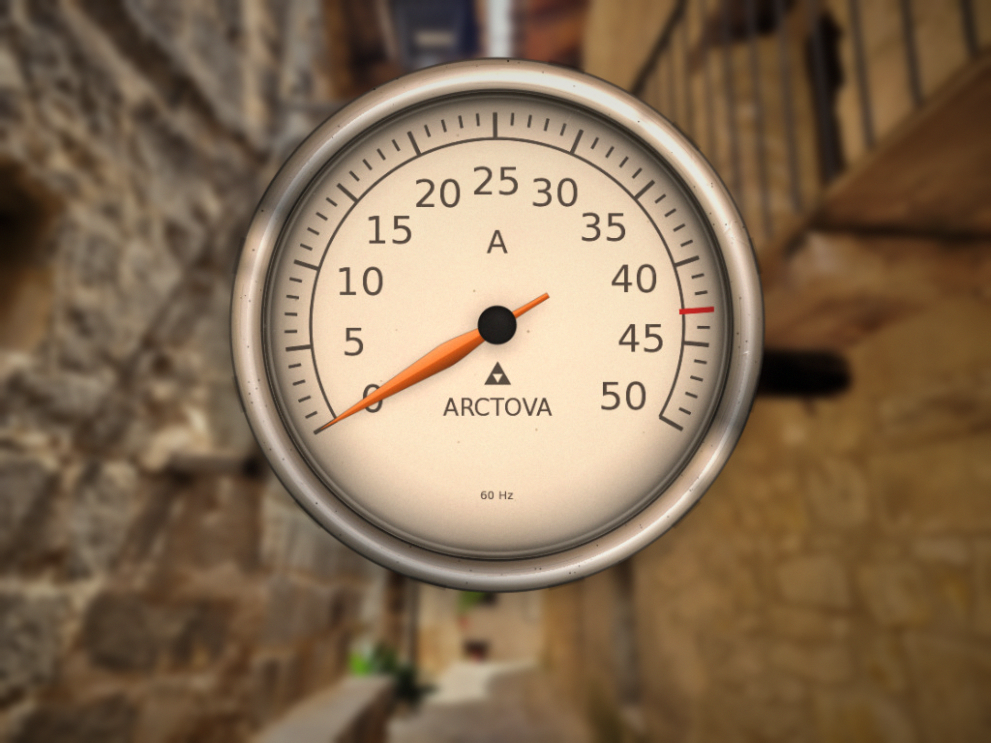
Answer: 0 A
